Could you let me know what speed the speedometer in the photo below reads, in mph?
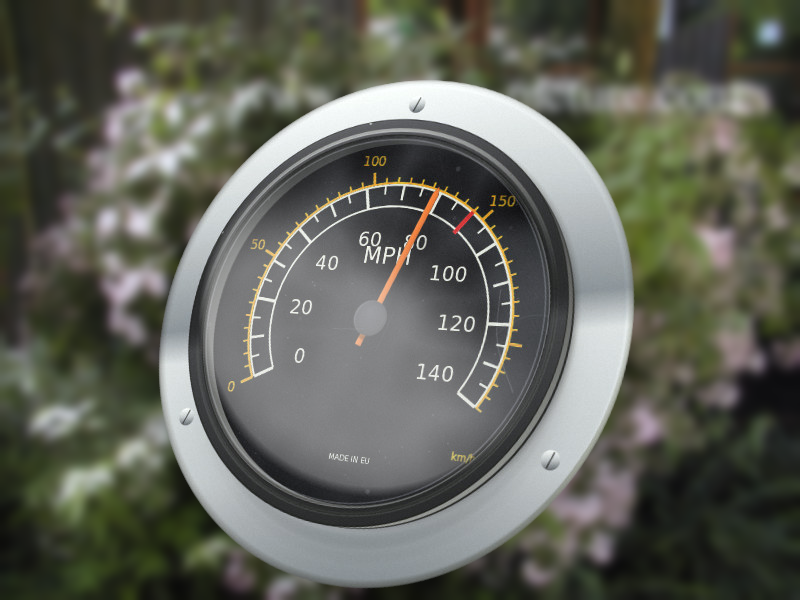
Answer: 80 mph
